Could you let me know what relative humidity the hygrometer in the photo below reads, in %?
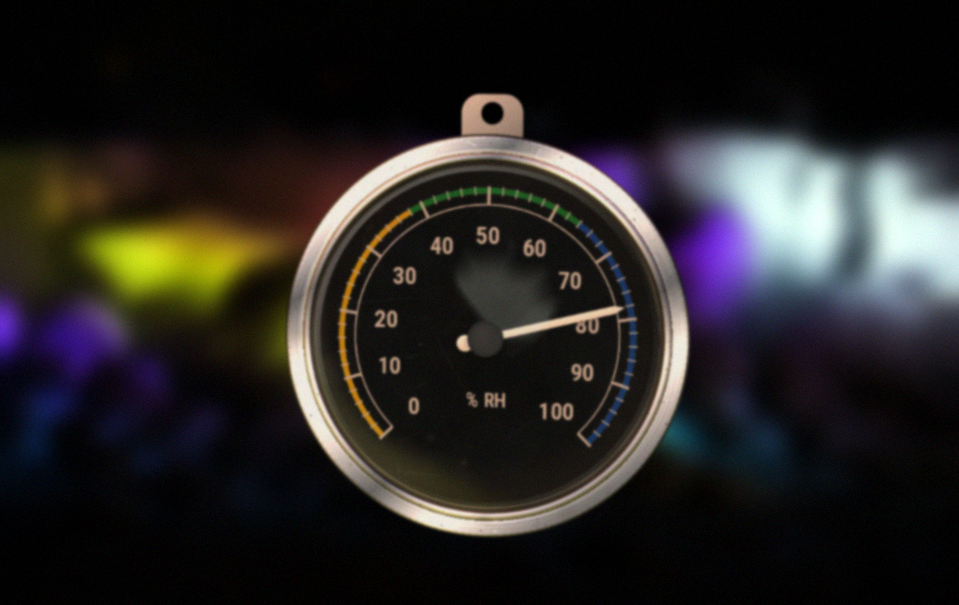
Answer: 78 %
